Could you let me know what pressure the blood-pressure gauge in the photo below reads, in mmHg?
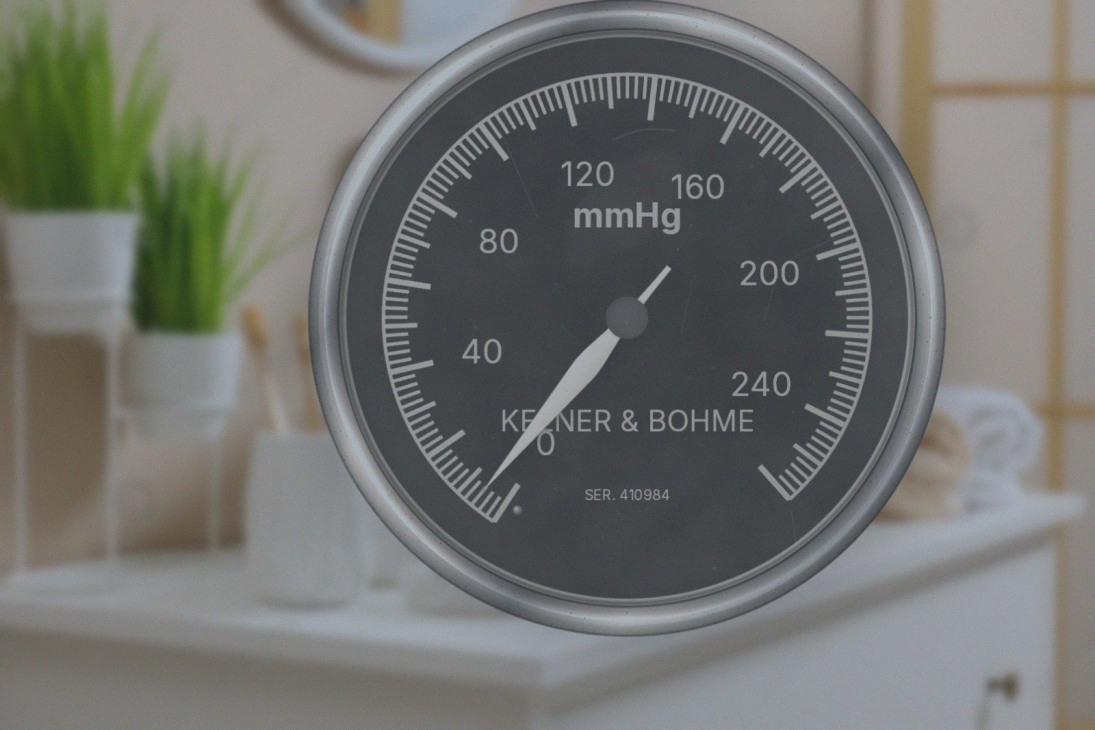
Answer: 6 mmHg
